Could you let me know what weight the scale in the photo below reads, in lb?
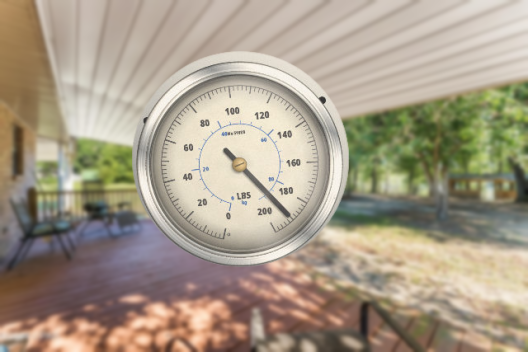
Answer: 190 lb
